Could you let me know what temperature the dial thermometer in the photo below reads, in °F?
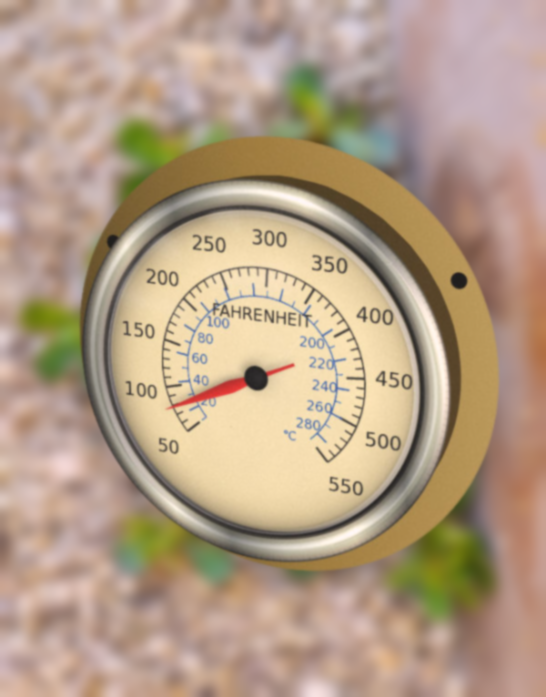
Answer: 80 °F
